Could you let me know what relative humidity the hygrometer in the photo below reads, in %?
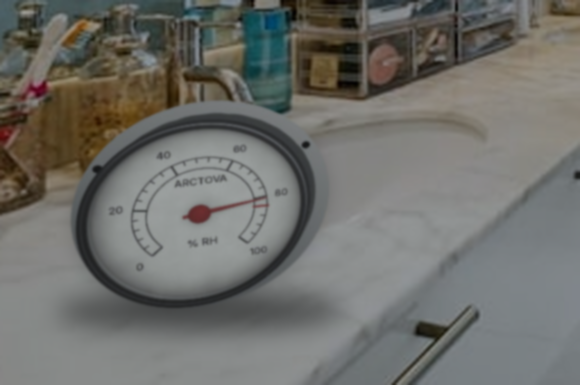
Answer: 80 %
